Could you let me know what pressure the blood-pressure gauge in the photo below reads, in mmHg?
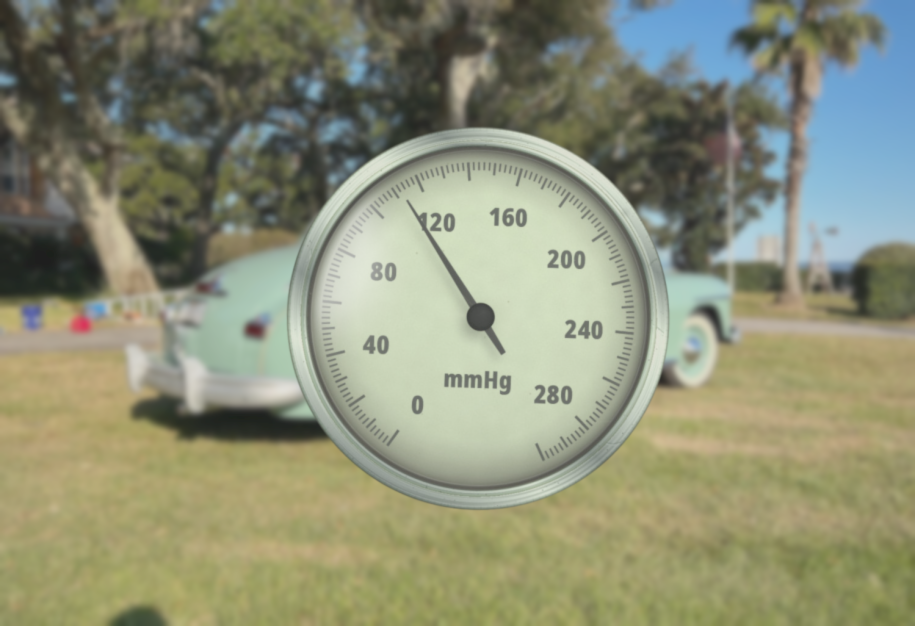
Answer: 112 mmHg
